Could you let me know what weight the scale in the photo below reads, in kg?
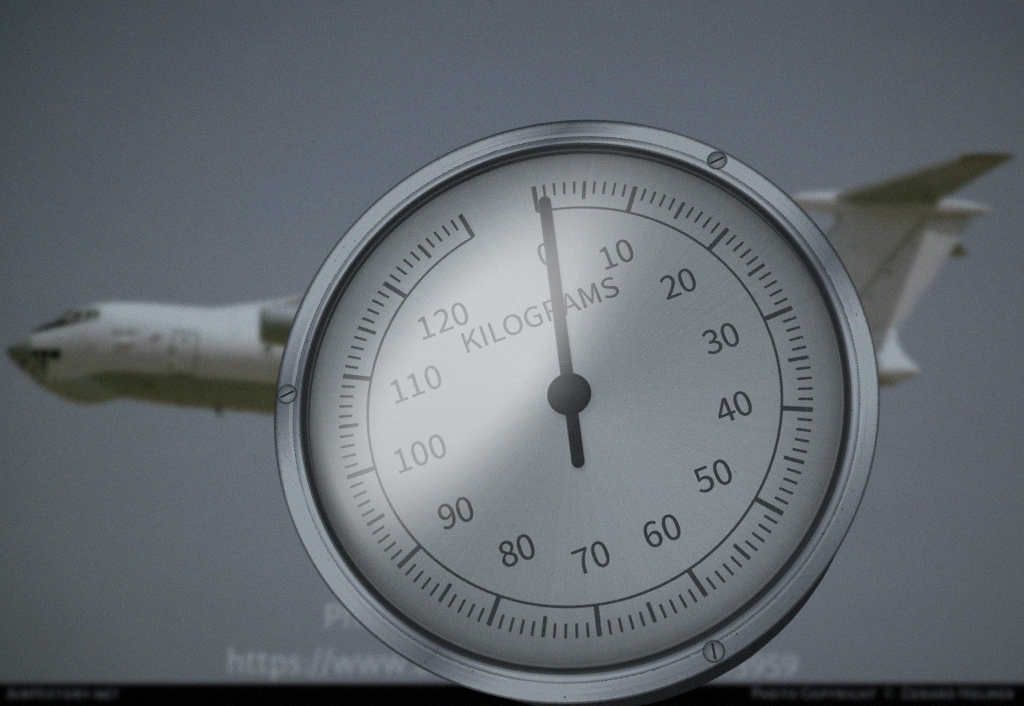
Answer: 1 kg
